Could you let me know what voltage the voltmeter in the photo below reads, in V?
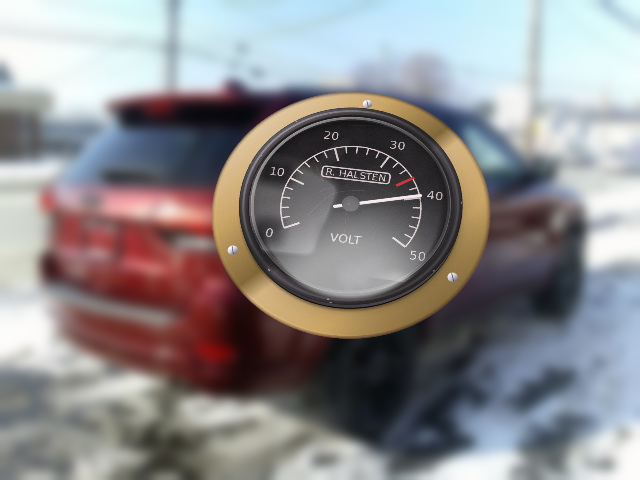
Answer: 40 V
